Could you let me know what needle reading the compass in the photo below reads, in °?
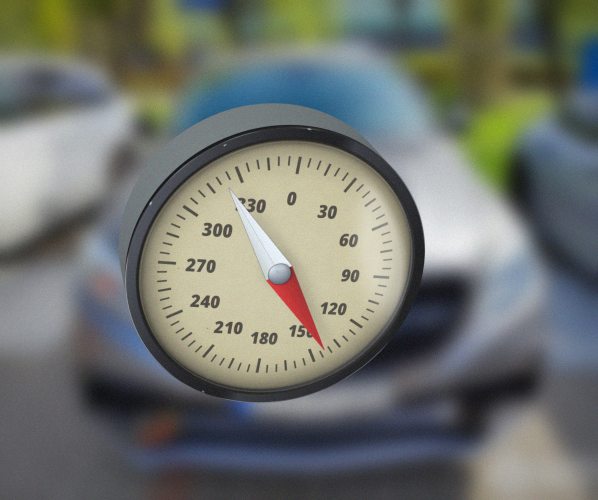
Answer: 142.5 °
